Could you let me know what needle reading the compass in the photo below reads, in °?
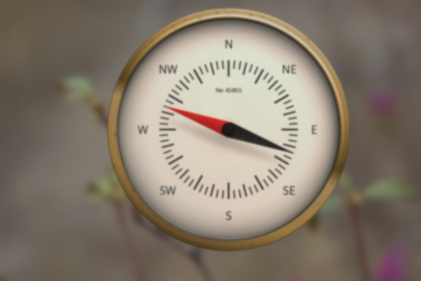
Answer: 290 °
